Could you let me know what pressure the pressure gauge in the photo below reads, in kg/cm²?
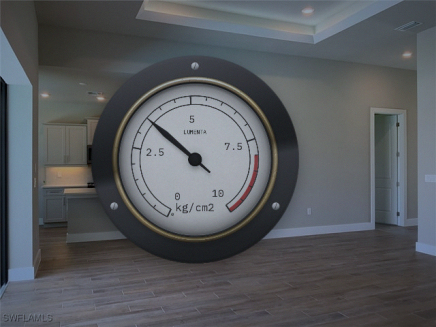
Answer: 3.5 kg/cm²
